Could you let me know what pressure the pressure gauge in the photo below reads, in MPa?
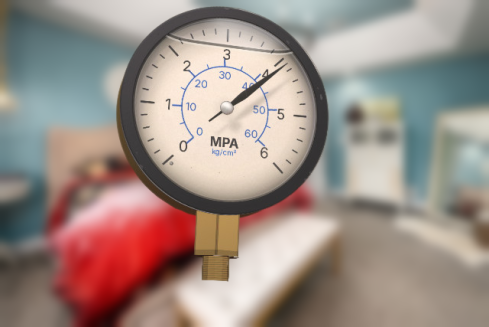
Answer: 4.1 MPa
